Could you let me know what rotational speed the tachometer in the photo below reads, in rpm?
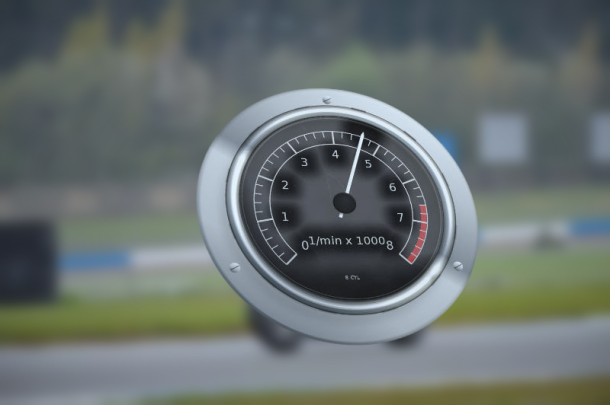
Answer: 4600 rpm
